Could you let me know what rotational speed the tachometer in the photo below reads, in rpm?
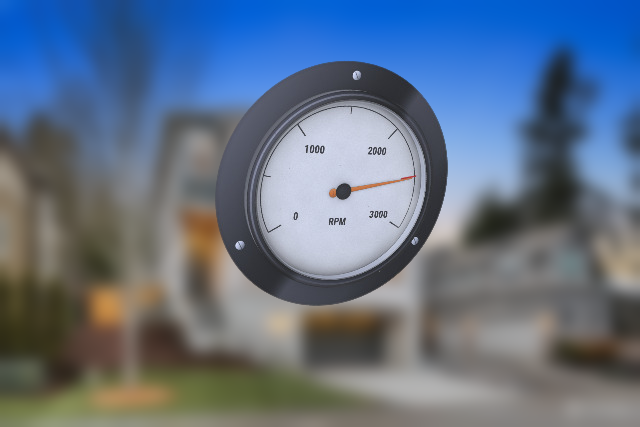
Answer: 2500 rpm
